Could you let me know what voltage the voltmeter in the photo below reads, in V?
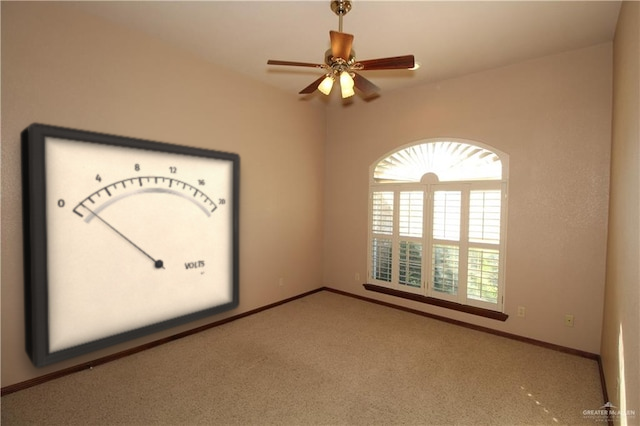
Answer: 1 V
